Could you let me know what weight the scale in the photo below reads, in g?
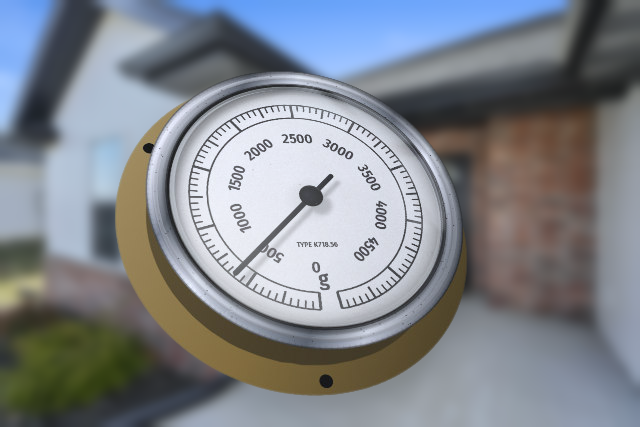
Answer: 600 g
